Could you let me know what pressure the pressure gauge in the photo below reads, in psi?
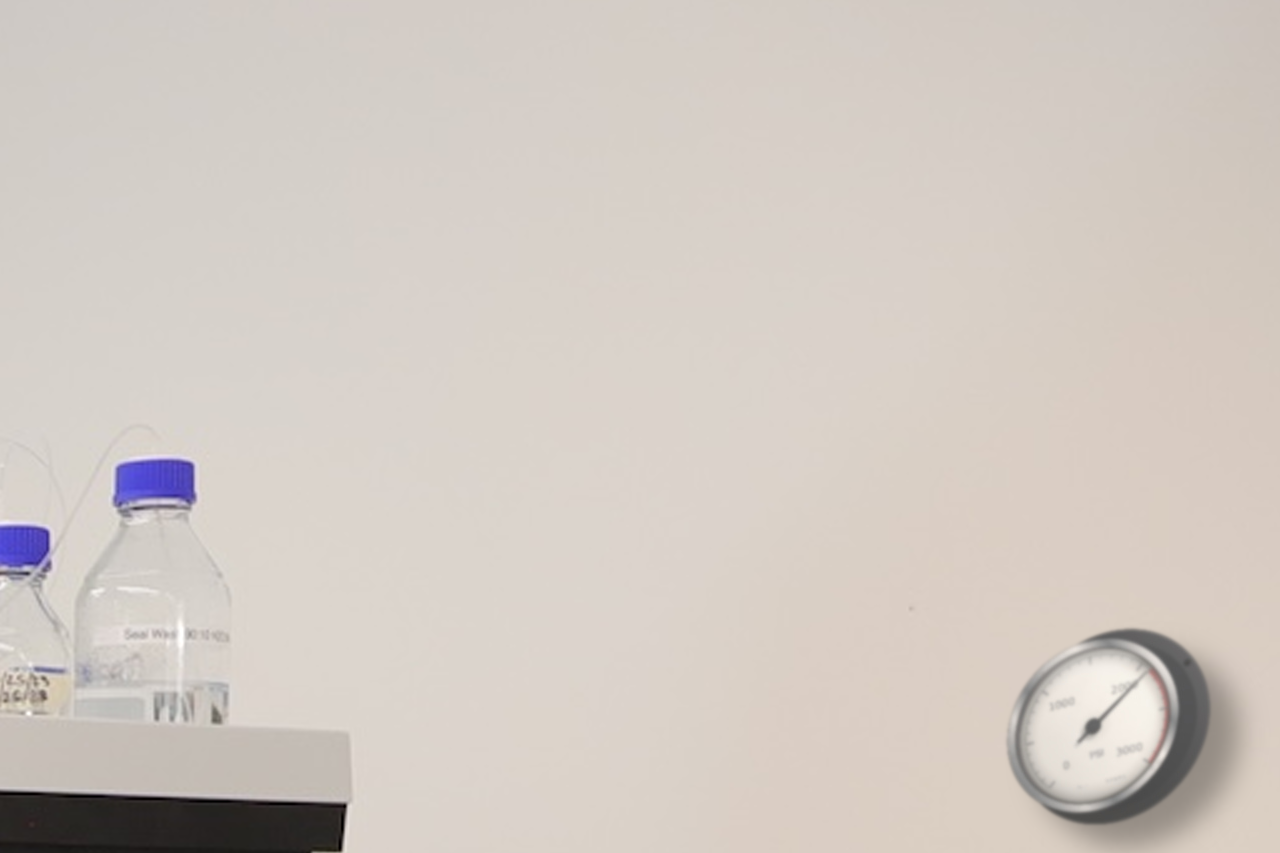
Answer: 2100 psi
